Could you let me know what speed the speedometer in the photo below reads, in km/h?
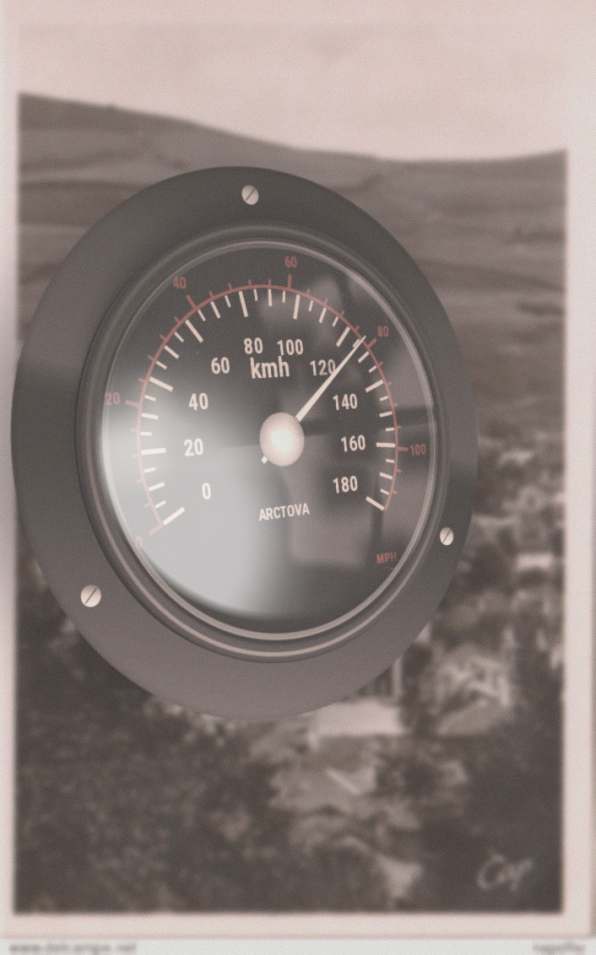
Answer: 125 km/h
